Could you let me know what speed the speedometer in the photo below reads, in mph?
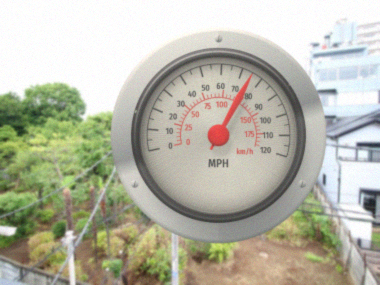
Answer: 75 mph
